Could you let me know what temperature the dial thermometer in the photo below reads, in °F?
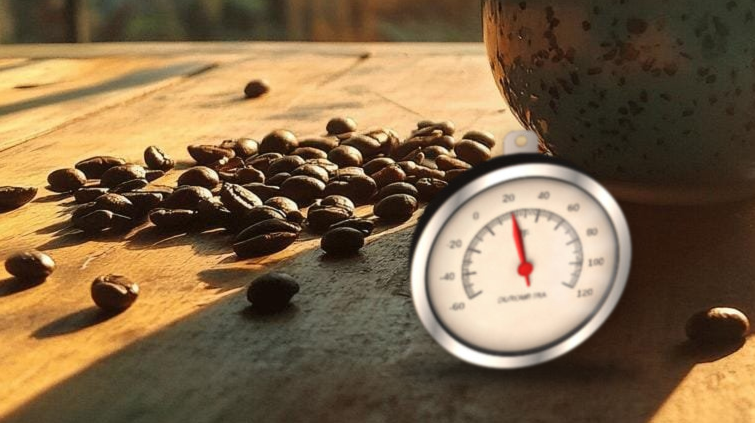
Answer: 20 °F
